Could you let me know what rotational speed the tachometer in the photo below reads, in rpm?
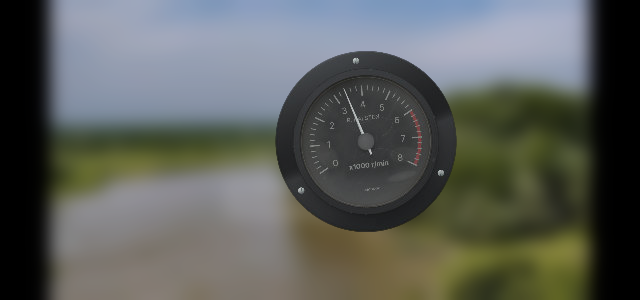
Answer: 3400 rpm
